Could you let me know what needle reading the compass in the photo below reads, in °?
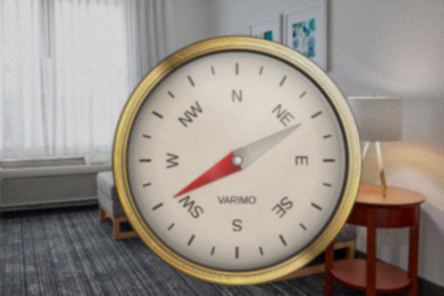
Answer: 240 °
